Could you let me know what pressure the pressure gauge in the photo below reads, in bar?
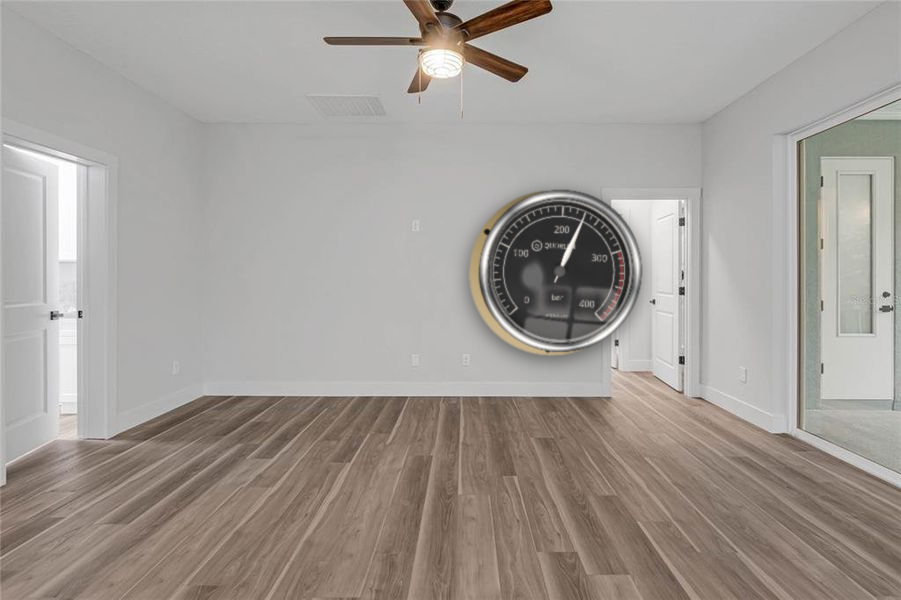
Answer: 230 bar
